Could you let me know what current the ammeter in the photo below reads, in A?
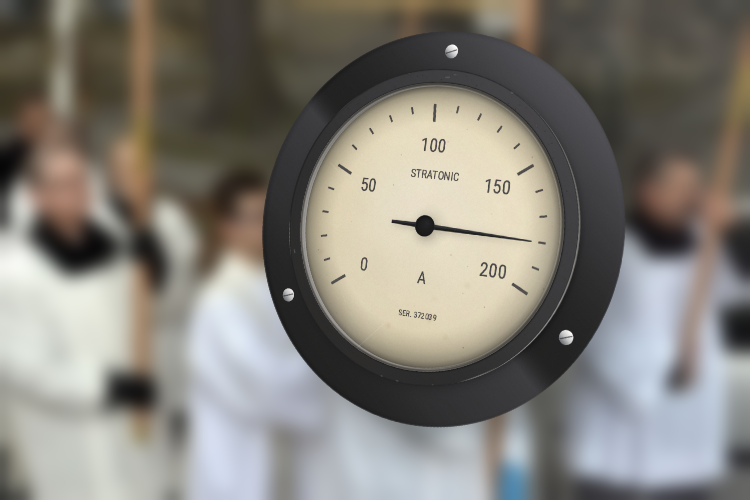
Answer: 180 A
